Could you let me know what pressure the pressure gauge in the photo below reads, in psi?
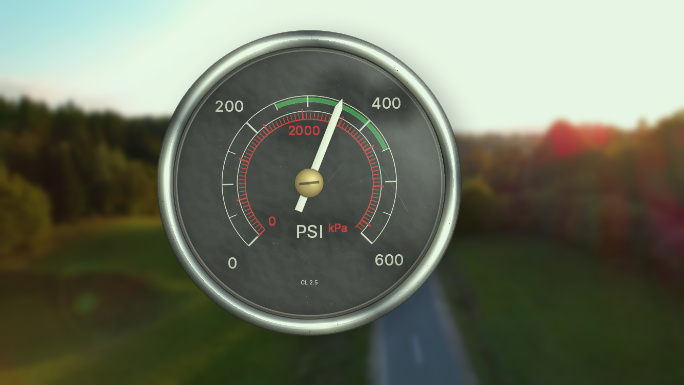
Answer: 350 psi
